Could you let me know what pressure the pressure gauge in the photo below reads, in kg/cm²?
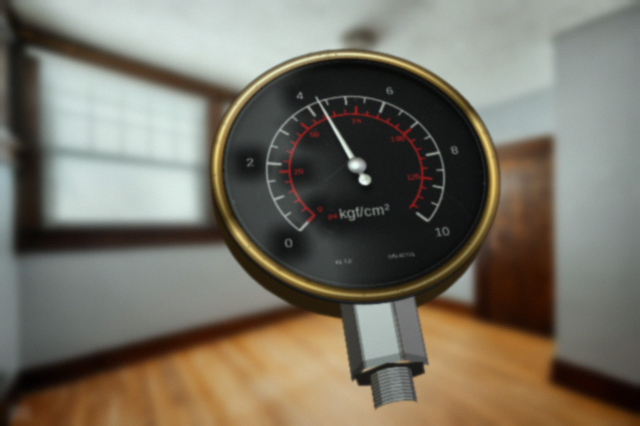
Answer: 4.25 kg/cm²
